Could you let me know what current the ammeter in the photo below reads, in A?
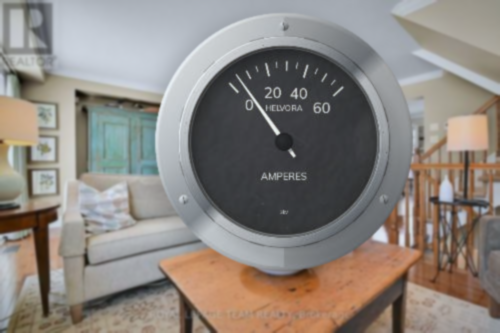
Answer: 5 A
